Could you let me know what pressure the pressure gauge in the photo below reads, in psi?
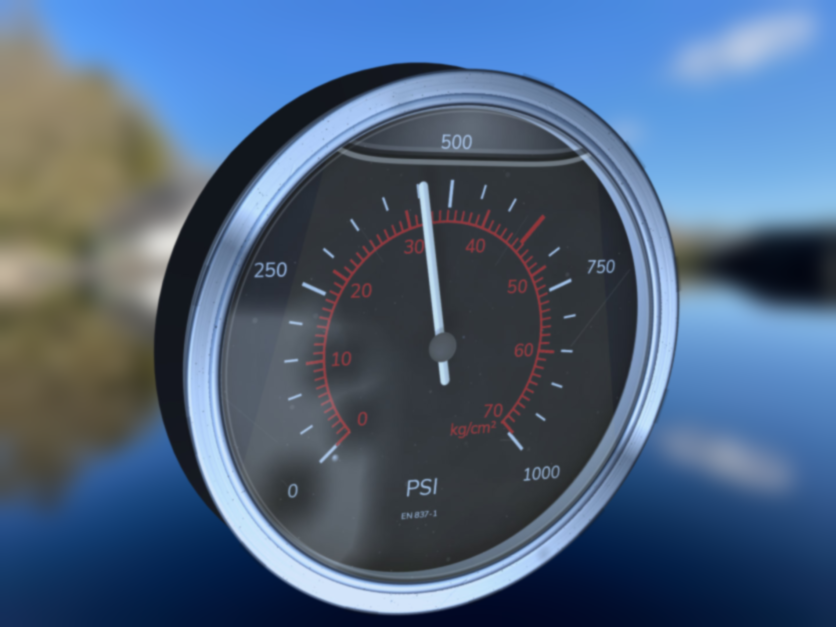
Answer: 450 psi
